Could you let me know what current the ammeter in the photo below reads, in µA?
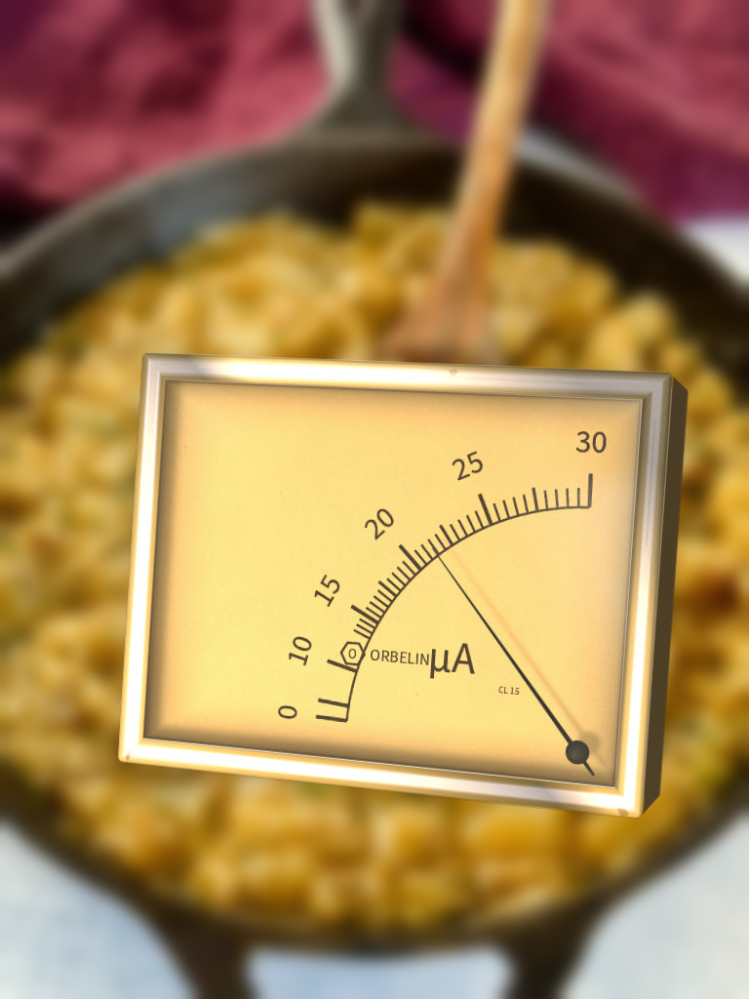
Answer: 21.5 µA
